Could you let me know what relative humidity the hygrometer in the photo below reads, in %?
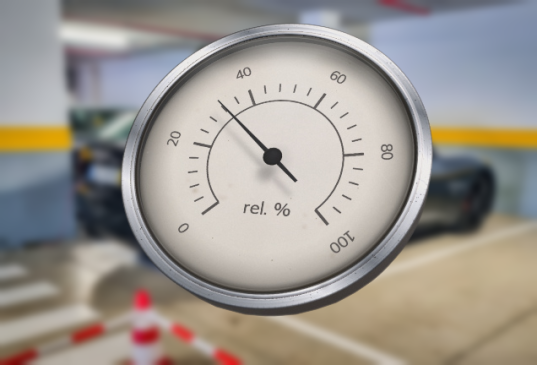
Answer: 32 %
